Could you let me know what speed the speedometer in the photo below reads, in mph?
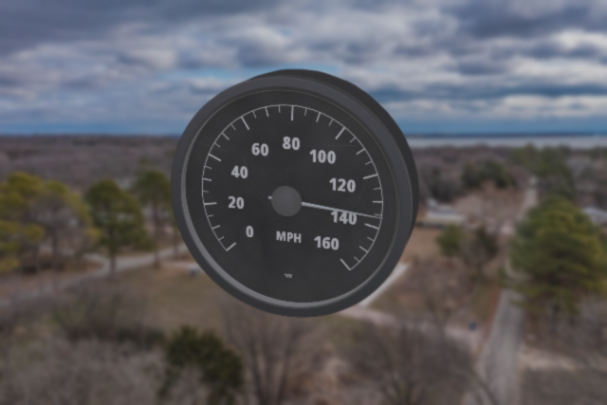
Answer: 135 mph
